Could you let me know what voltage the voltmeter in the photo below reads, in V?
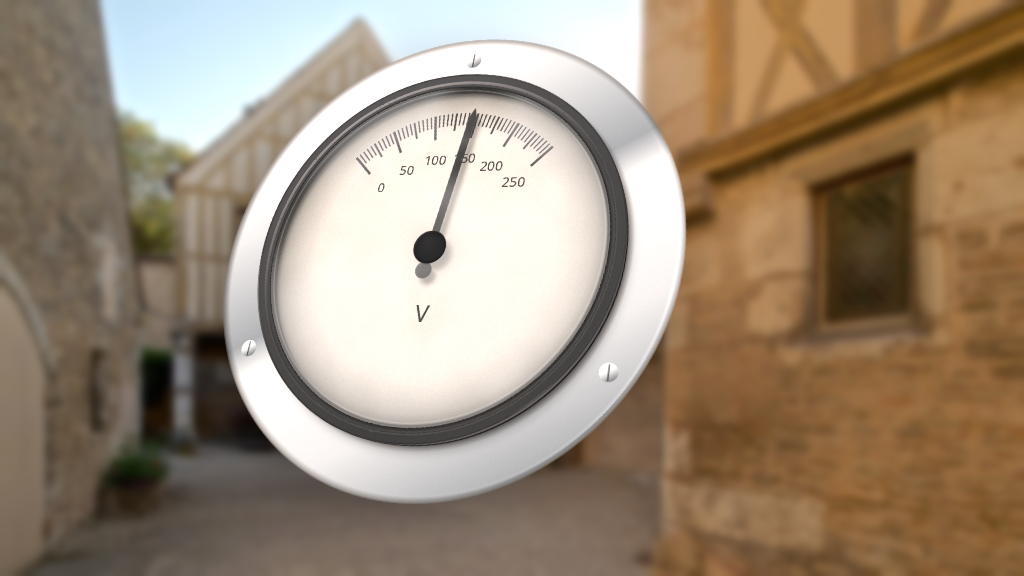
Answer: 150 V
